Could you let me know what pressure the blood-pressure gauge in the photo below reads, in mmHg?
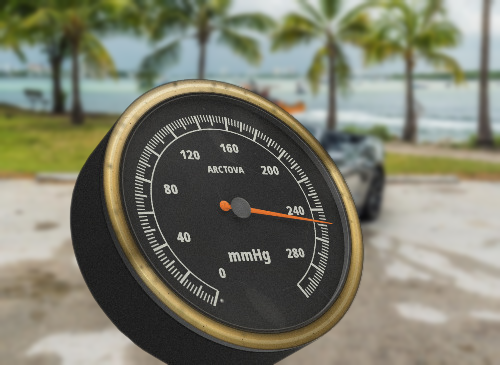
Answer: 250 mmHg
